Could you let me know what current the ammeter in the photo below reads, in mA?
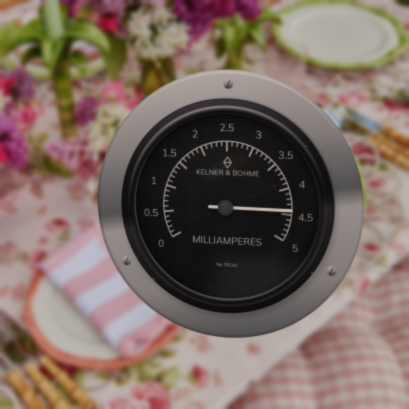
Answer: 4.4 mA
